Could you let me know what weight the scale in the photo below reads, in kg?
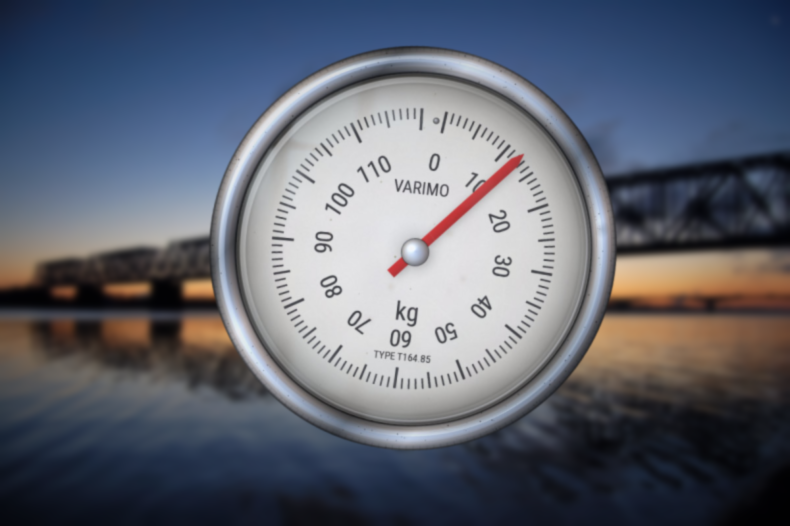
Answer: 12 kg
